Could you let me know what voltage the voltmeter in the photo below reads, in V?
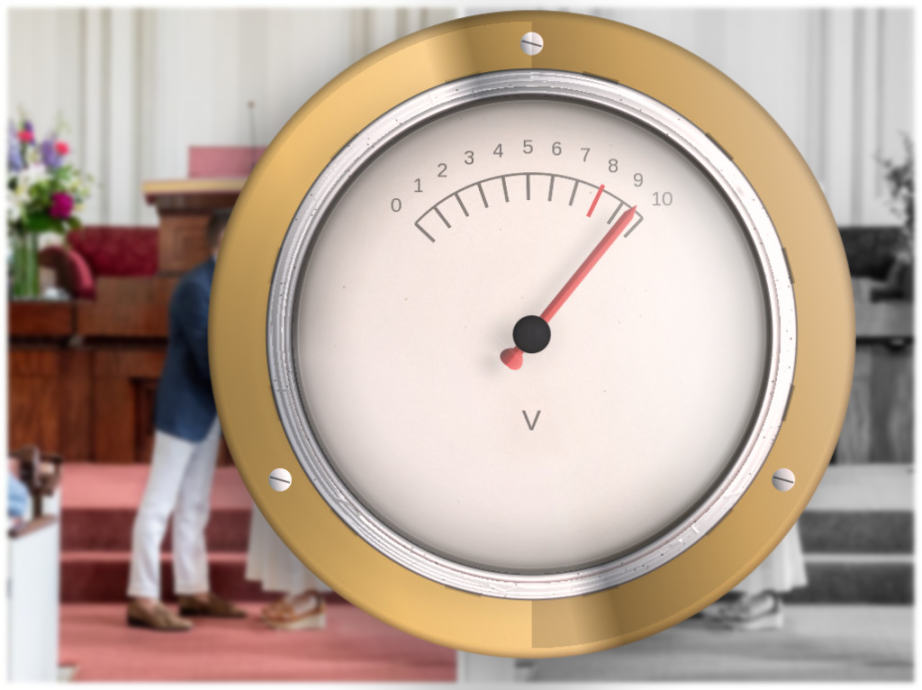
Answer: 9.5 V
